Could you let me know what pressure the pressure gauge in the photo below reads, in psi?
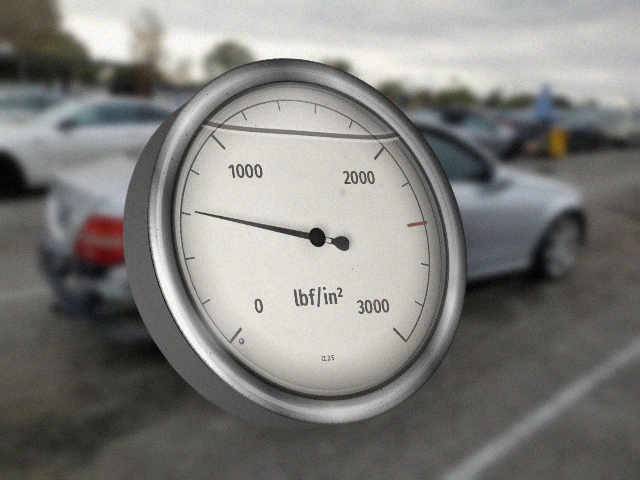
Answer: 600 psi
